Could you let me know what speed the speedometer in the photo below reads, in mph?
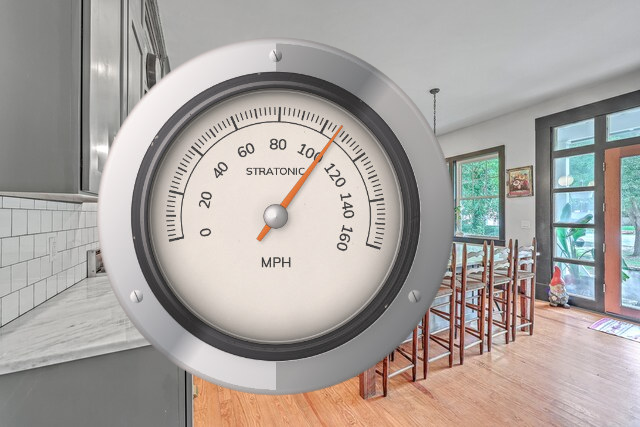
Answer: 106 mph
